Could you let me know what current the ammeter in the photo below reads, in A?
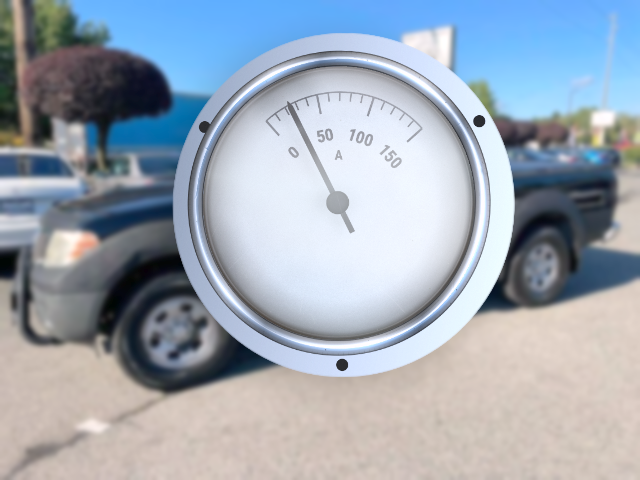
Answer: 25 A
